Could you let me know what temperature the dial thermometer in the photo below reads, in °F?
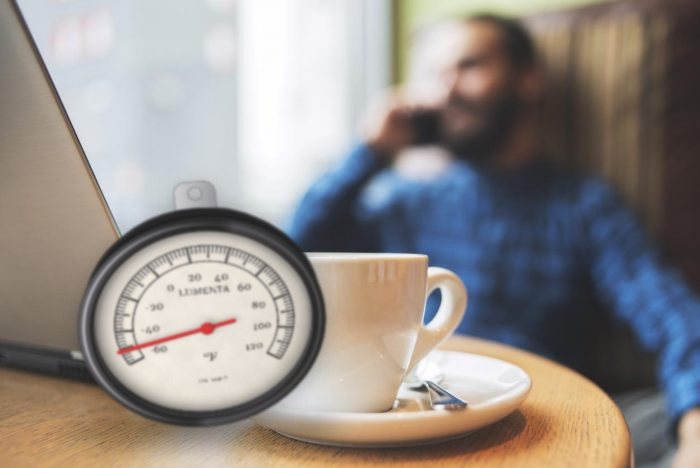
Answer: -50 °F
